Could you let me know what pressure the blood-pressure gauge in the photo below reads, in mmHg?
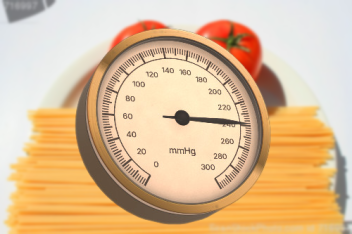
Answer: 240 mmHg
